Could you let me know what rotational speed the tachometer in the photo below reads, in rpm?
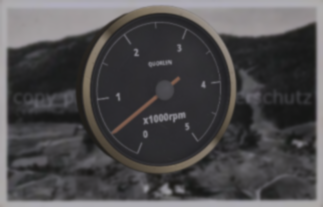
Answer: 500 rpm
